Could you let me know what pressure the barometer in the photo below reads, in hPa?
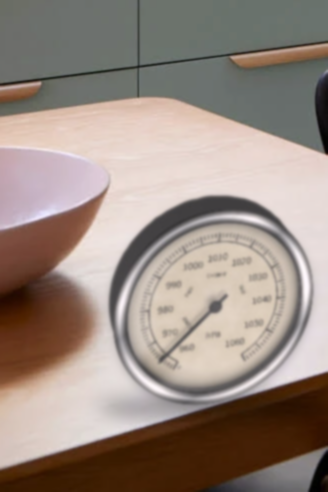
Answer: 965 hPa
